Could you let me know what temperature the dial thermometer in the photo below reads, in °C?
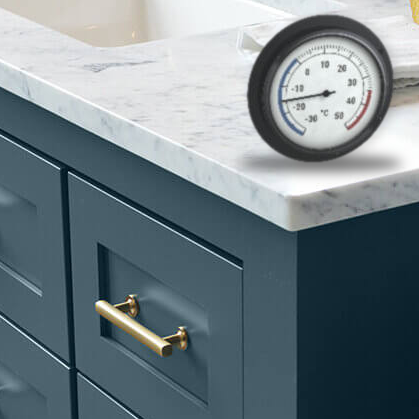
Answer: -15 °C
